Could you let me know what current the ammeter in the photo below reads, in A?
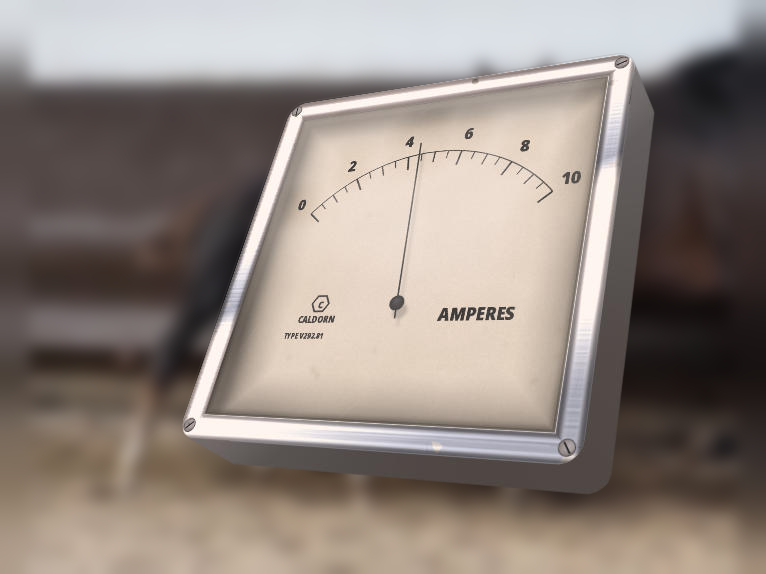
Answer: 4.5 A
